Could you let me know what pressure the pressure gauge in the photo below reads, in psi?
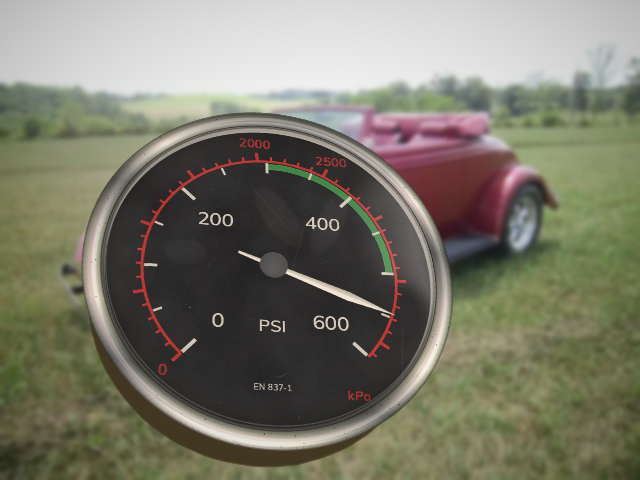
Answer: 550 psi
